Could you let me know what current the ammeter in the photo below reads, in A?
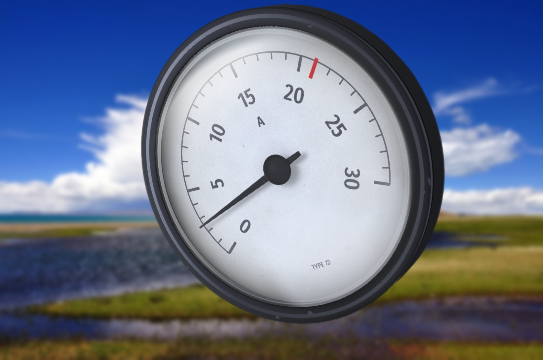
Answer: 2.5 A
